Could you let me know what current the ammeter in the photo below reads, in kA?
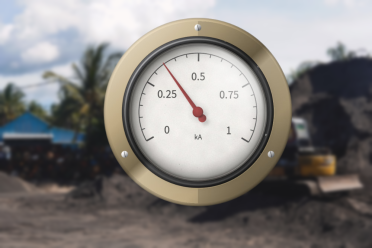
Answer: 0.35 kA
